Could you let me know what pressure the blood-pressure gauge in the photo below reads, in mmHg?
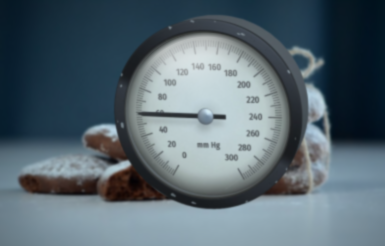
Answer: 60 mmHg
